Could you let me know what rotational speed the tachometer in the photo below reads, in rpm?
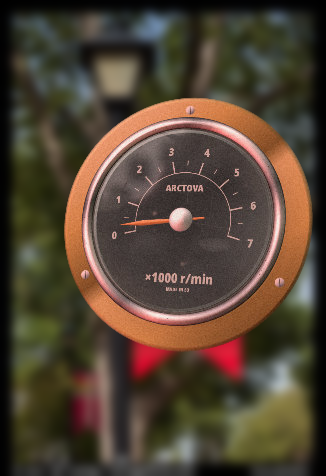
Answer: 250 rpm
